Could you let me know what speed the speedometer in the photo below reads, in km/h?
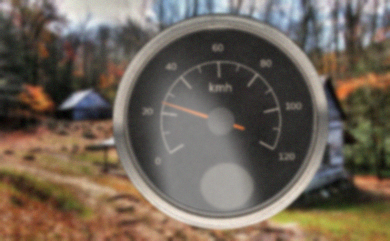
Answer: 25 km/h
